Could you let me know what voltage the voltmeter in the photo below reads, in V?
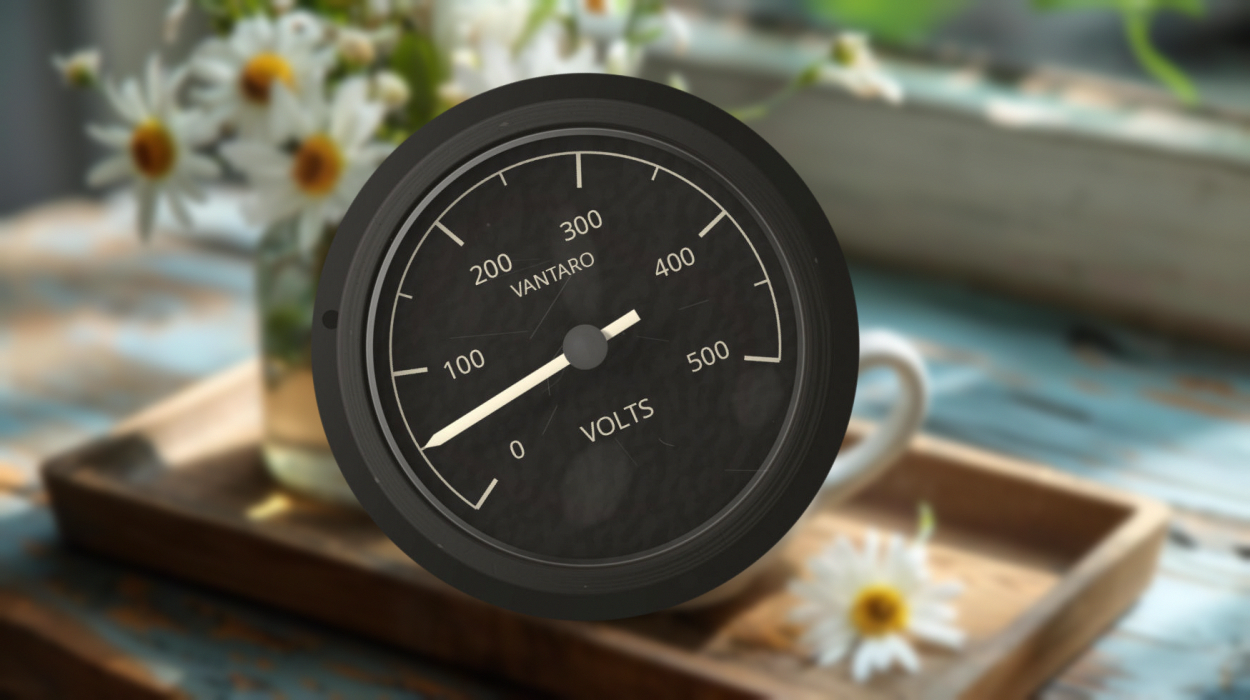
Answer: 50 V
